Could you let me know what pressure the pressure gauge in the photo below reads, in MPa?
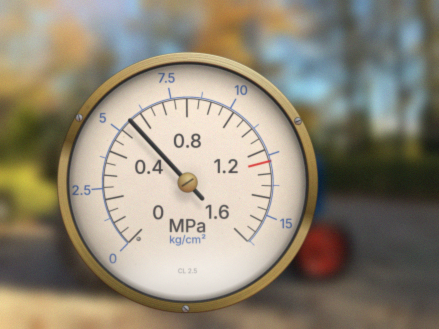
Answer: 0.55 MPa
